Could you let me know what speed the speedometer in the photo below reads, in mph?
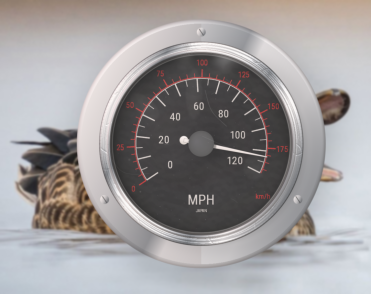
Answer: 112.5 mph
